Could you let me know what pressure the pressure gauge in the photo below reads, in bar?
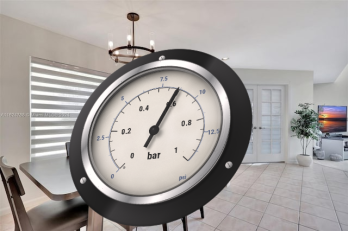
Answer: 0.6 bar
